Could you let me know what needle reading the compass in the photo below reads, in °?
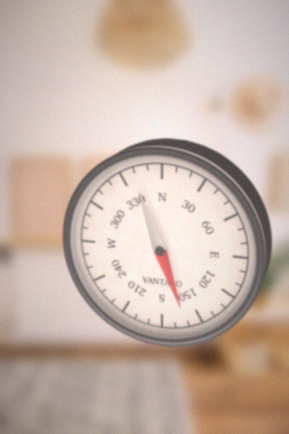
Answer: 160 °
